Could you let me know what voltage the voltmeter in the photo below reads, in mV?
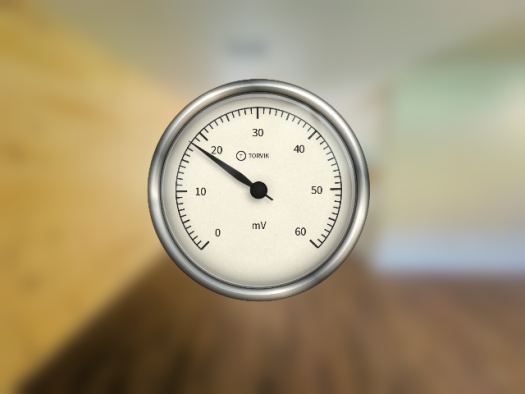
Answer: 18 mV
